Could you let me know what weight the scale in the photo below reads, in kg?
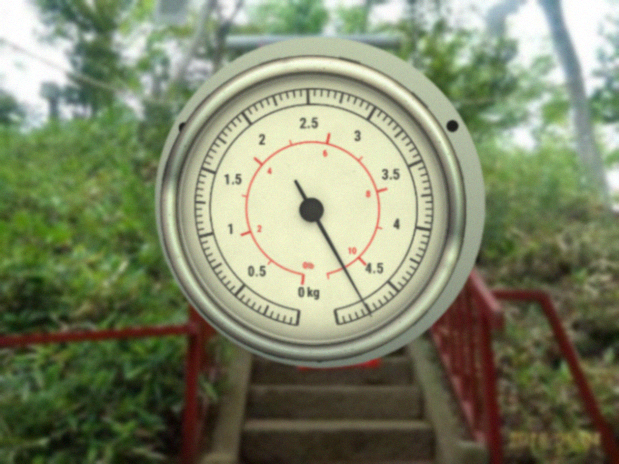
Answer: 4.75 kg
